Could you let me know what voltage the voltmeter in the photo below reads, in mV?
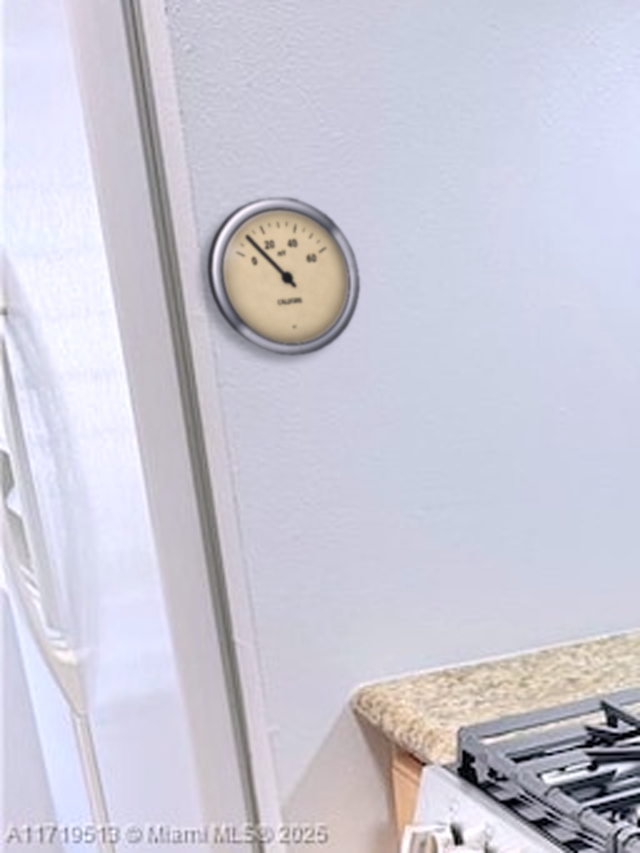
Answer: 10 mV
